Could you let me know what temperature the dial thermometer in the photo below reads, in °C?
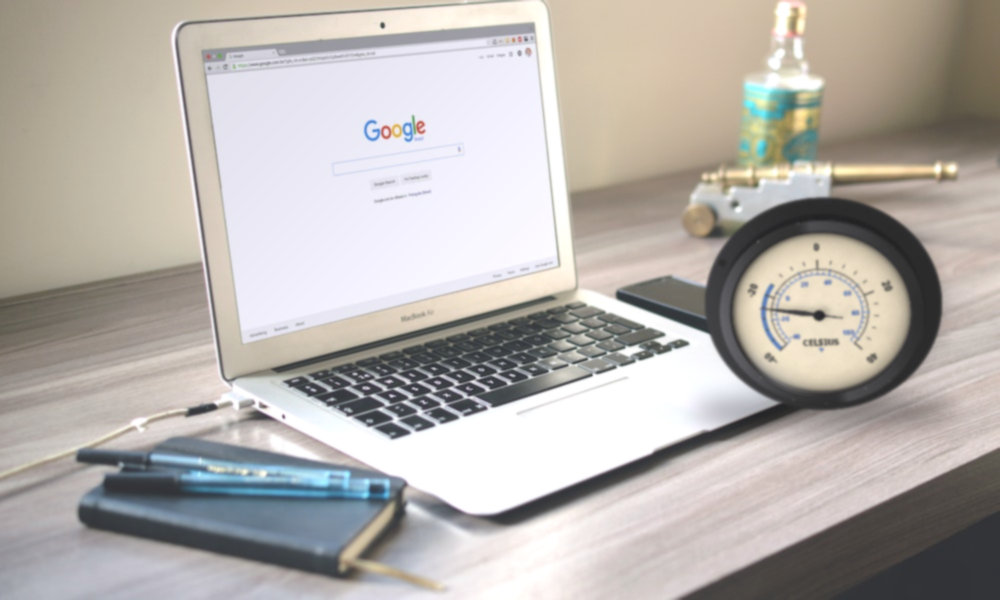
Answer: -24 °C
